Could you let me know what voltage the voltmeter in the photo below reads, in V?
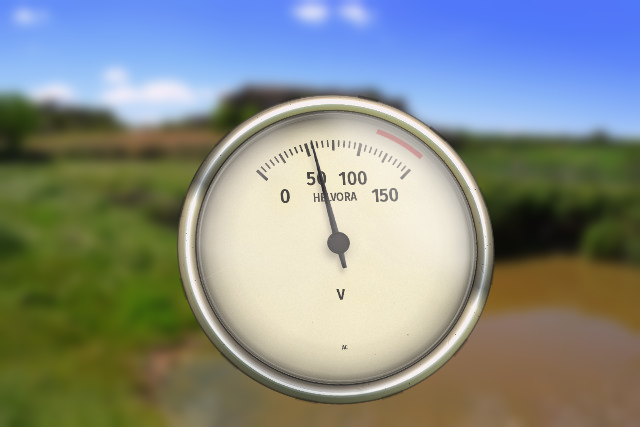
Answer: 55 V
